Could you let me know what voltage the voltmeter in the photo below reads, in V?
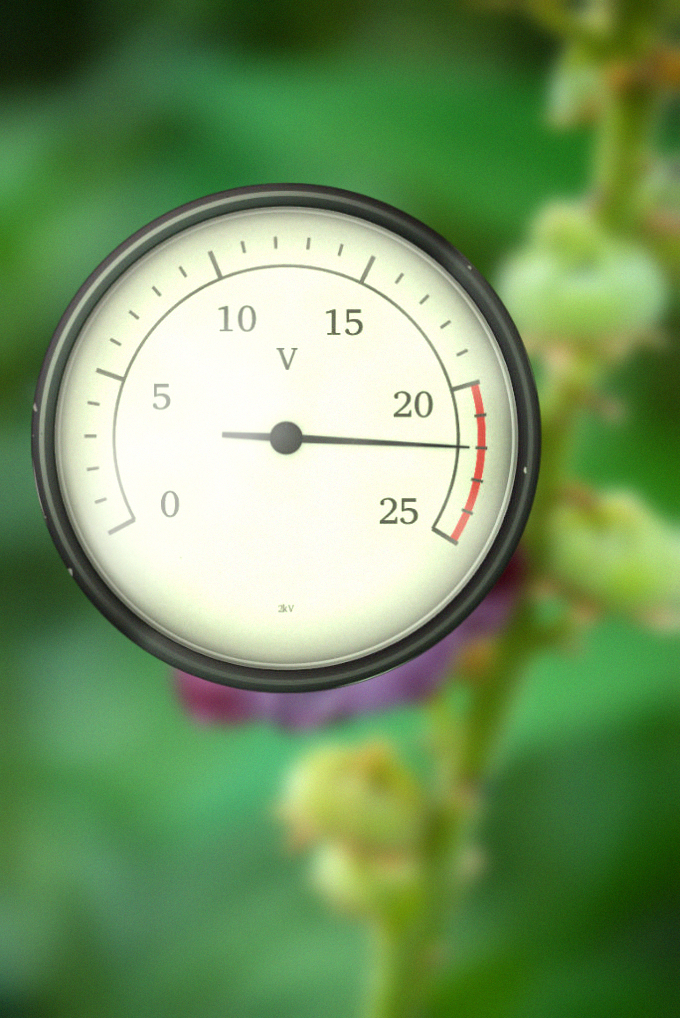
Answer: 22 V
